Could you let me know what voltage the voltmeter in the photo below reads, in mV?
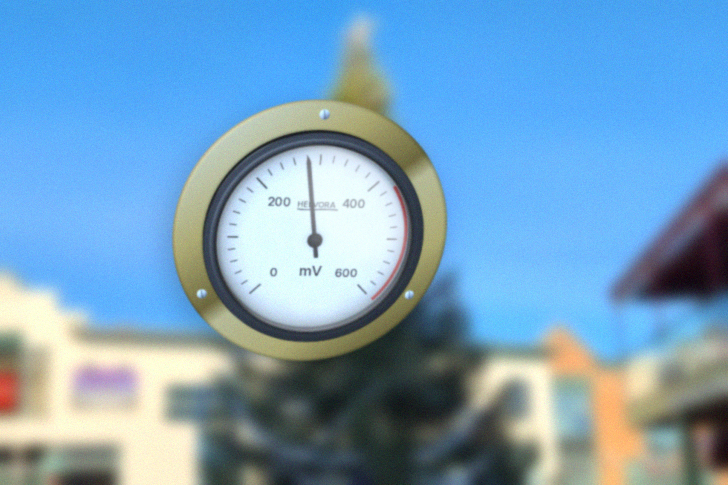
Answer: 280 mV
